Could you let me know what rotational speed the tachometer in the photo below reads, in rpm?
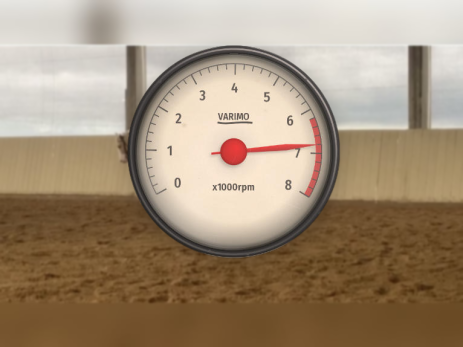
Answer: 6800 rpm
